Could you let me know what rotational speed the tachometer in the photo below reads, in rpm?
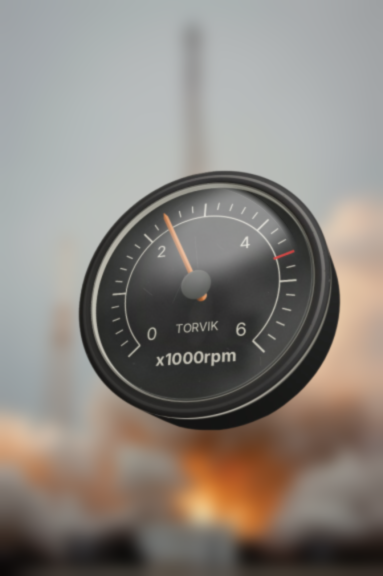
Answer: 2400 rpm
